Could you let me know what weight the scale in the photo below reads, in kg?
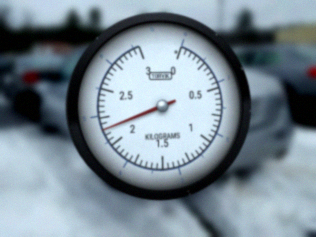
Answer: 2.15 kg
